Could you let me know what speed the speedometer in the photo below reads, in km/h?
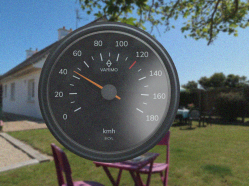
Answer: 45 km/h
